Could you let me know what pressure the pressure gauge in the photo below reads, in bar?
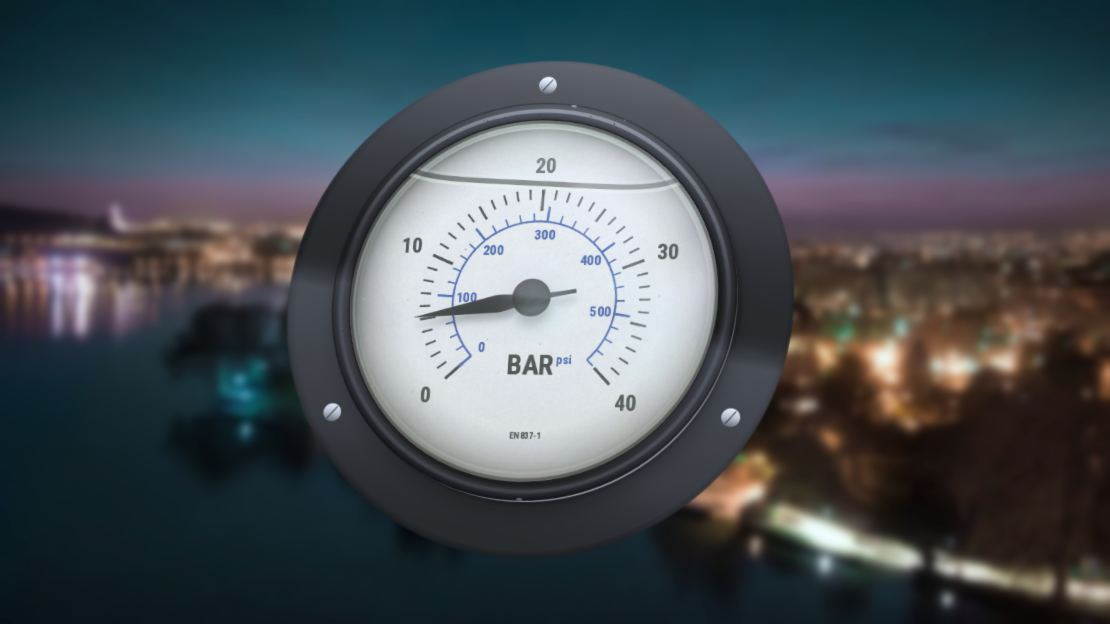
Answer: 5 bar
